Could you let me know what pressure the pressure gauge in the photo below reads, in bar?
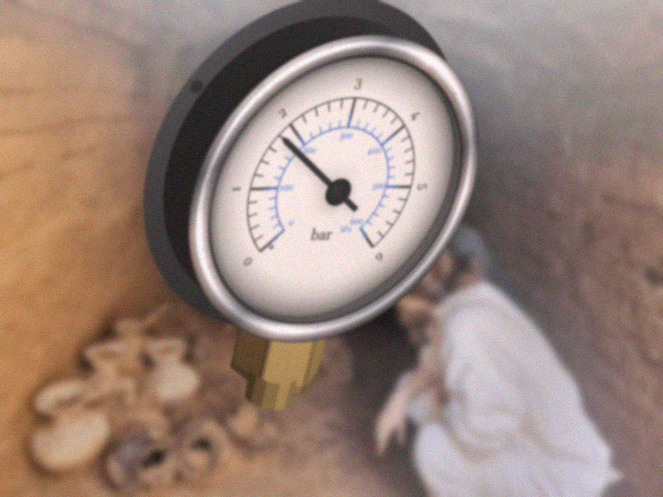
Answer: 1.8 bar
